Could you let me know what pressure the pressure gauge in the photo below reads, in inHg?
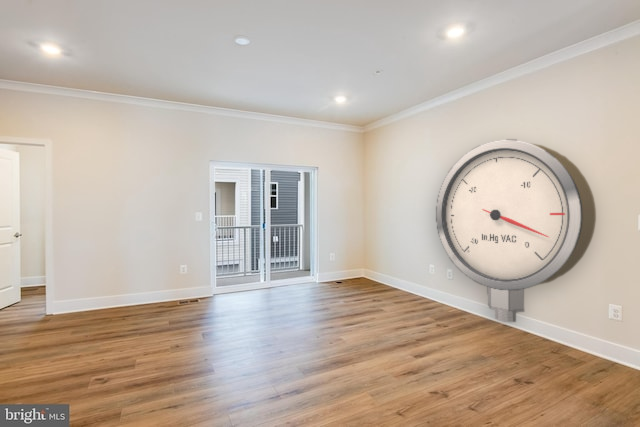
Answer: -2.5 inHg
